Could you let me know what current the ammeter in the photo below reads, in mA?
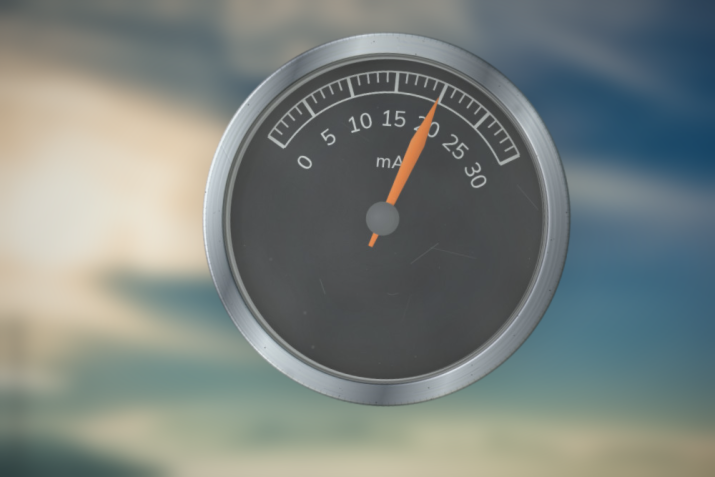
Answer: 20 mA
